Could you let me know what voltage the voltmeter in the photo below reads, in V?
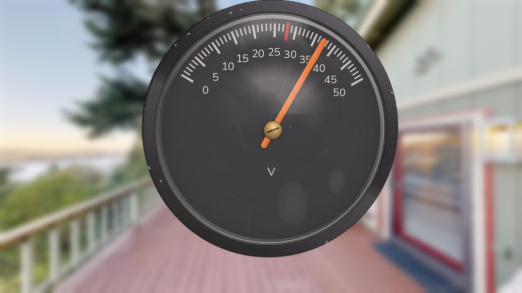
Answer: 37 V
